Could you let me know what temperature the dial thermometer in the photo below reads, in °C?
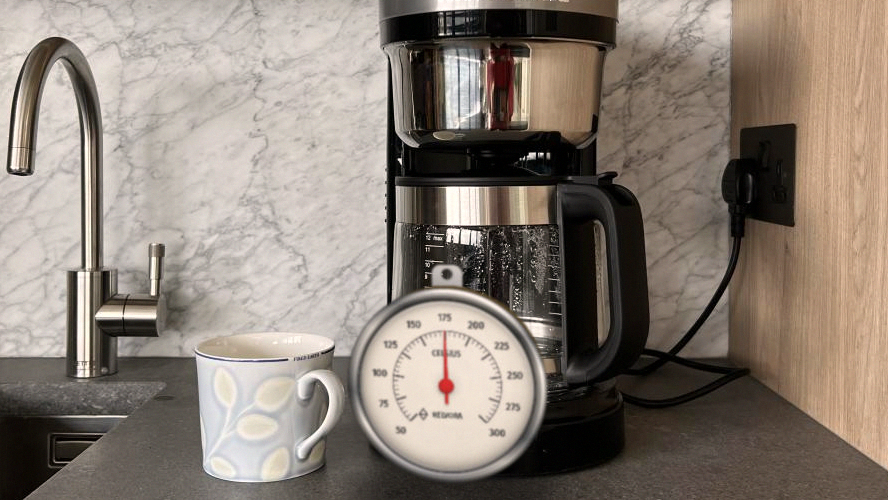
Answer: 175 °C
